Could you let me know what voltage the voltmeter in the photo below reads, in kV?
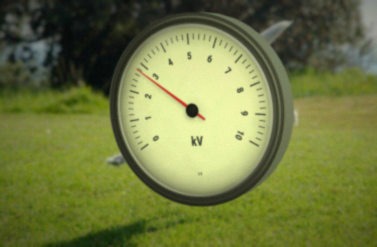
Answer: 2.8 kV
